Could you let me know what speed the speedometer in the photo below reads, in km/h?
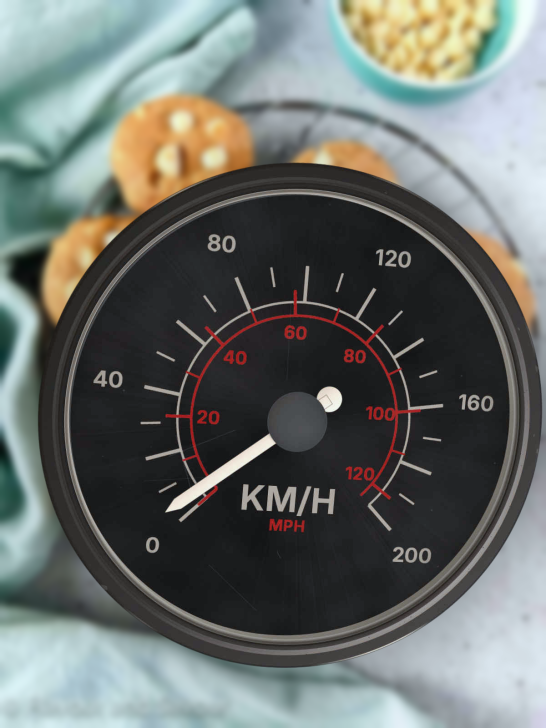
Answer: 5 km/h
